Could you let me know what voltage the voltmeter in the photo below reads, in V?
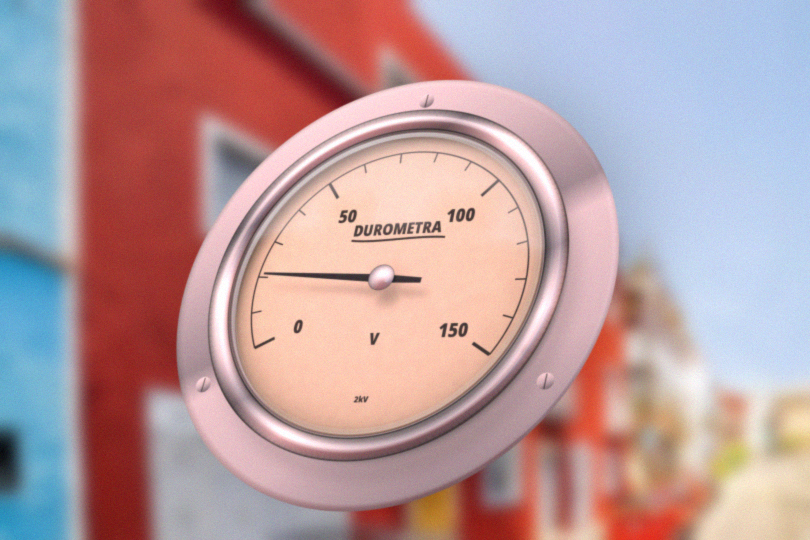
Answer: 20 V
